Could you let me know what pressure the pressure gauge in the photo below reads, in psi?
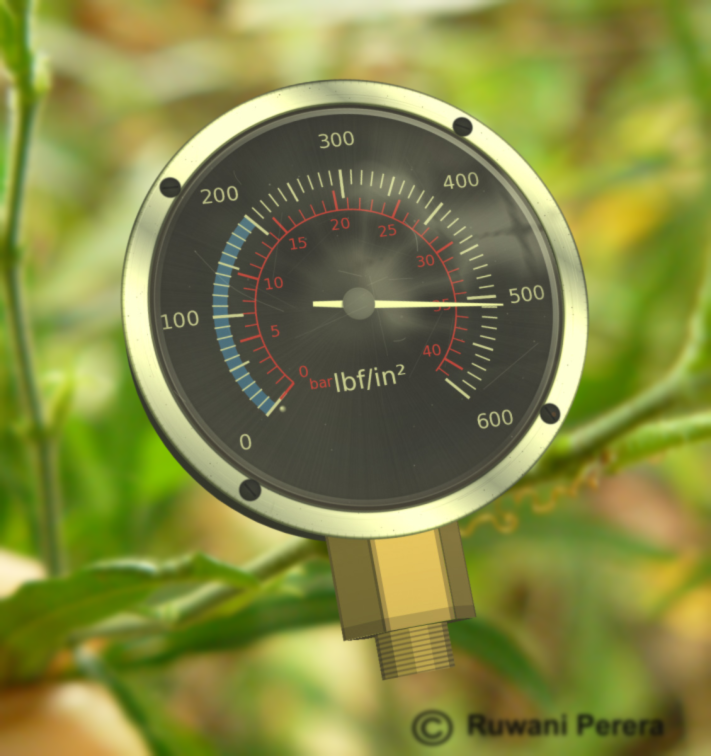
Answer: 510 psi
